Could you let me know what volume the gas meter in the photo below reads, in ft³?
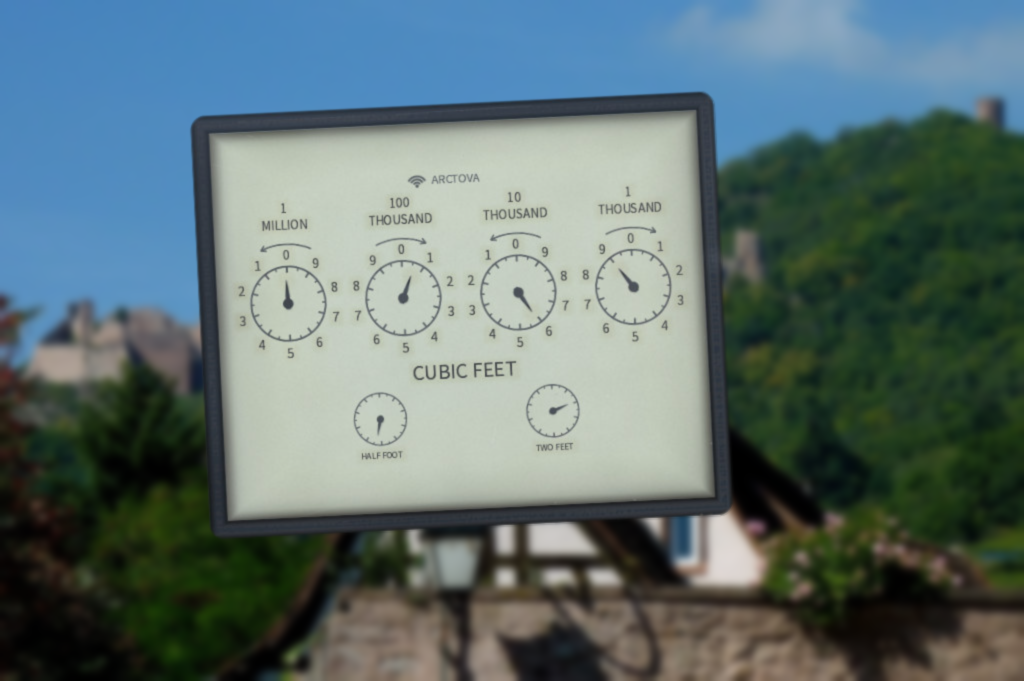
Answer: 5900 ft³
